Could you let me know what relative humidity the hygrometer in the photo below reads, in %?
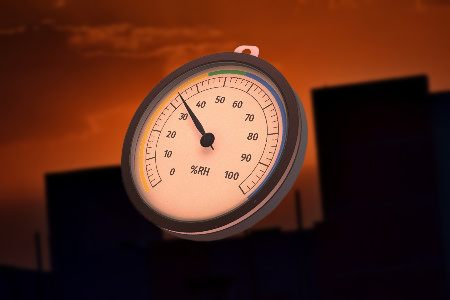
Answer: 34 %
